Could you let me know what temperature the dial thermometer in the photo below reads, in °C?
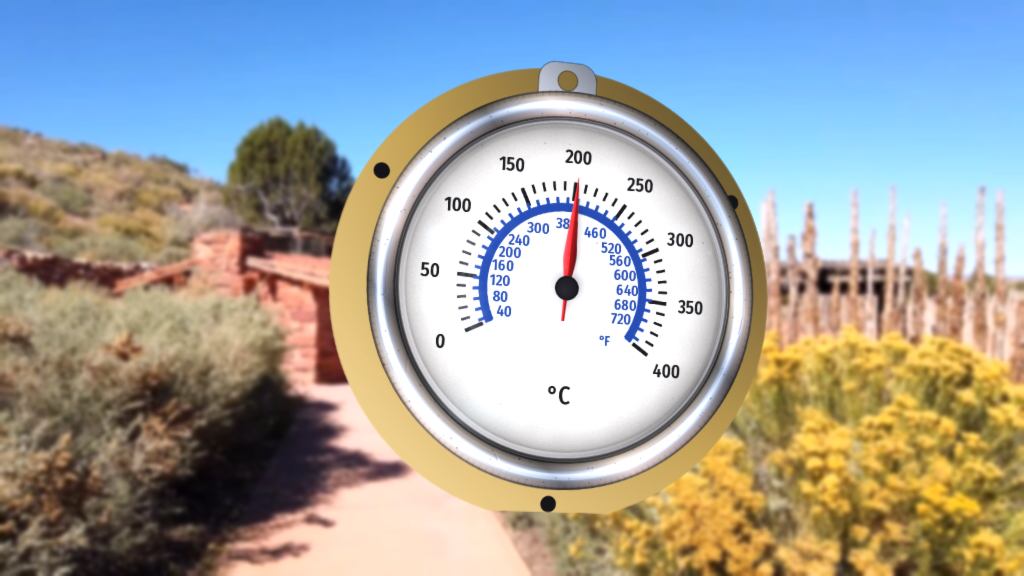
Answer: 200 °C
